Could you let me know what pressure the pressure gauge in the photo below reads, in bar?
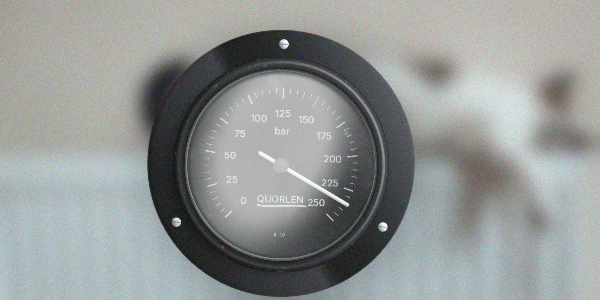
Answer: 235 bar
